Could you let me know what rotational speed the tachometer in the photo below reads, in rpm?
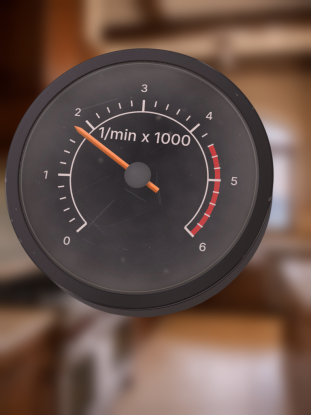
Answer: 1800 rpm
